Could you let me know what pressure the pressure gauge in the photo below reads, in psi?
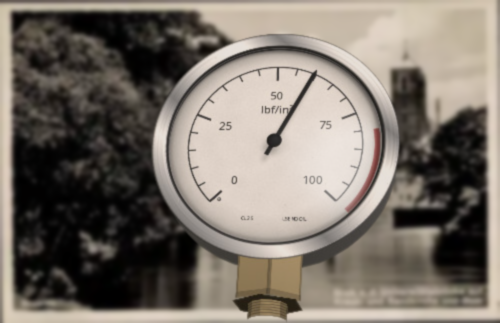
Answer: 60 psi
